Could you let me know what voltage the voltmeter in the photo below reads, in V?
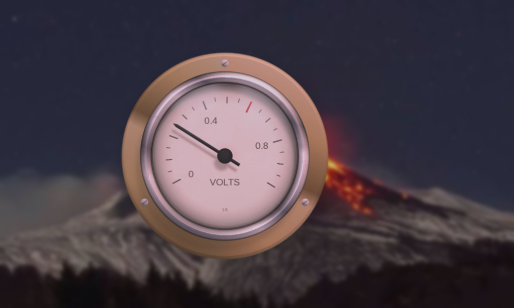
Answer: 0.25 V
